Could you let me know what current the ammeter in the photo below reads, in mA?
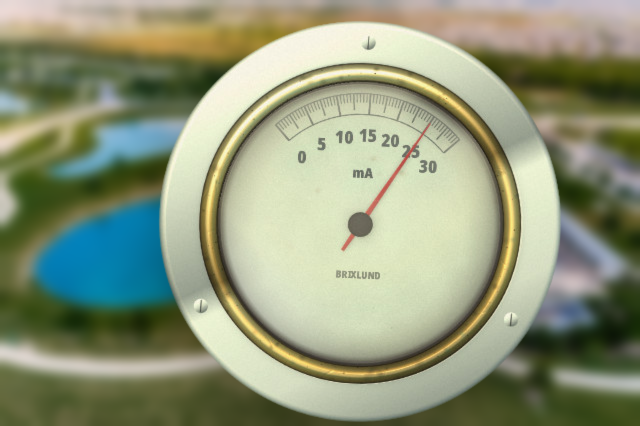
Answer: 25 mA
